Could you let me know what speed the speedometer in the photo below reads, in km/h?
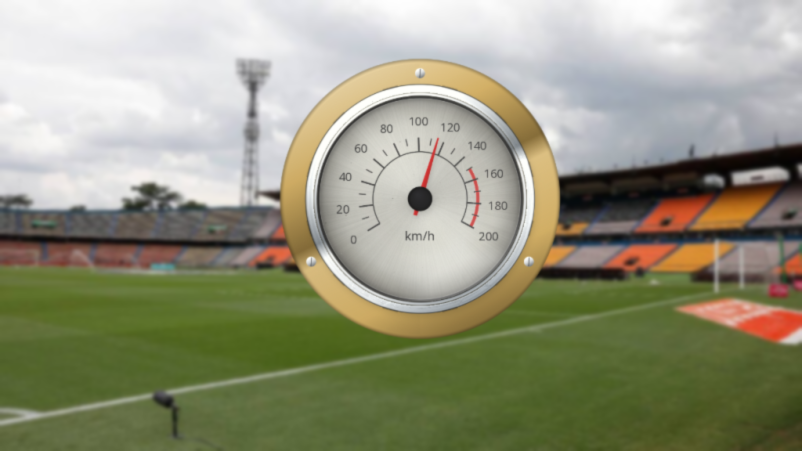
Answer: 115 km/h
